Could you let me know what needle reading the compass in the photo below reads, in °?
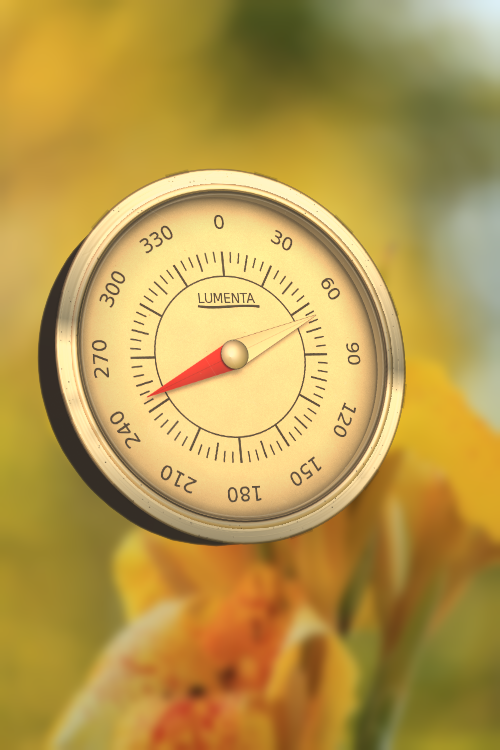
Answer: 247.5 °
